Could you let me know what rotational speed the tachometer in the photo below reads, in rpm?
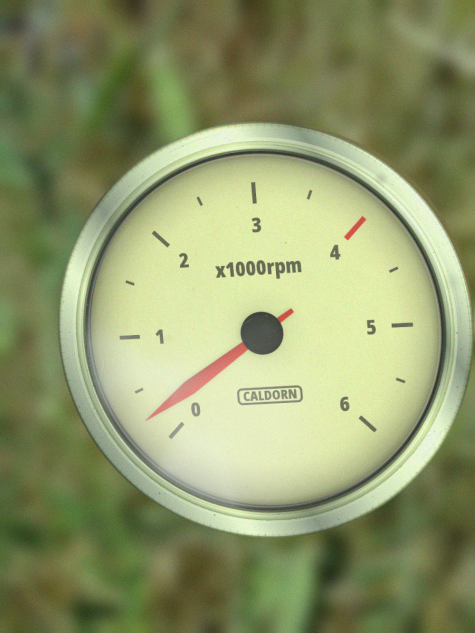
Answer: 250 rpm
